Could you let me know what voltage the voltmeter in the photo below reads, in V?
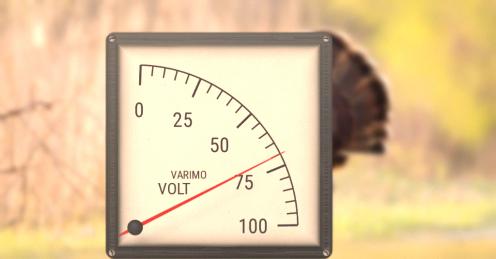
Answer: 70 V
